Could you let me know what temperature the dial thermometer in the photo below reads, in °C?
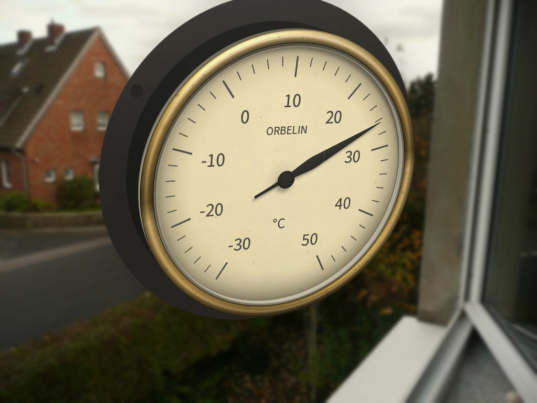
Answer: 26 °C
